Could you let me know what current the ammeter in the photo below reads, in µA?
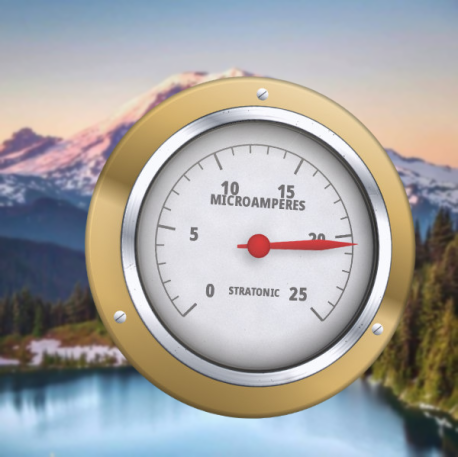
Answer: 20.5 µA
